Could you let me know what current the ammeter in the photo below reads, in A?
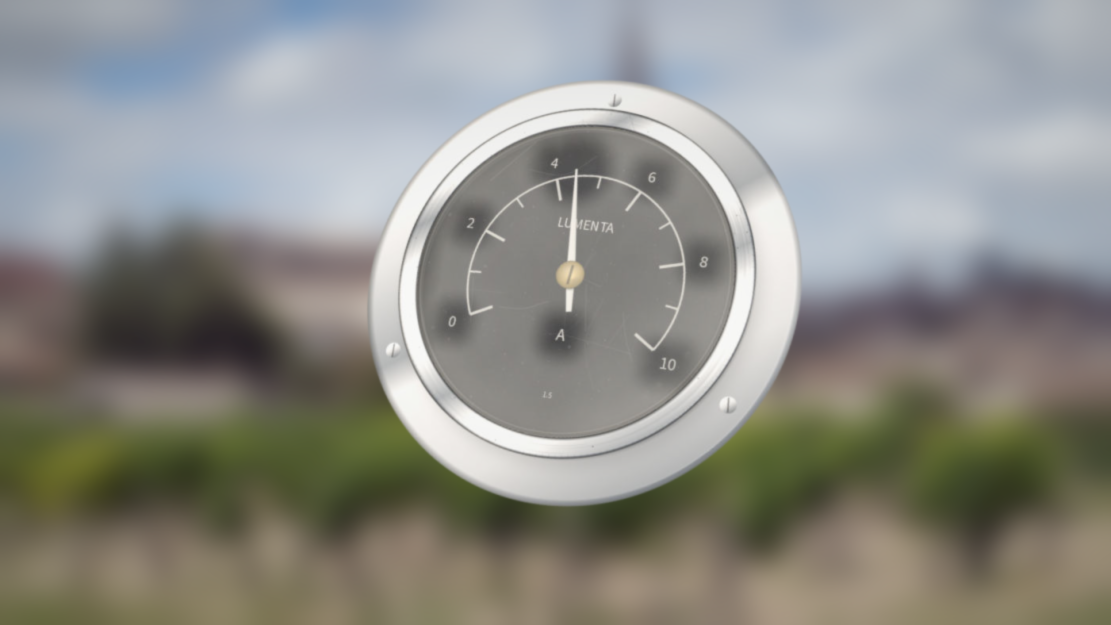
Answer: 4.5 A
